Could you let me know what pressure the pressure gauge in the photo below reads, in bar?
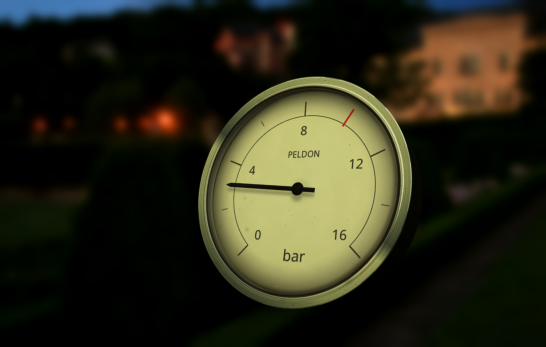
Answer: 3 bar
